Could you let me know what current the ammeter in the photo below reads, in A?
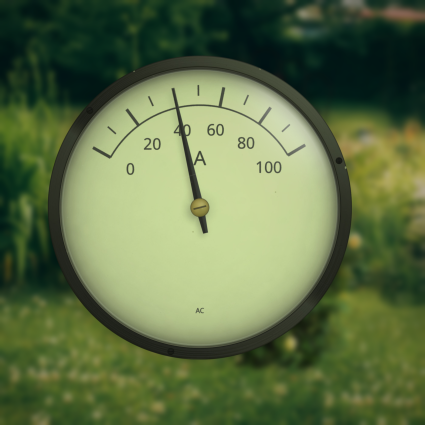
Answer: 40 A
